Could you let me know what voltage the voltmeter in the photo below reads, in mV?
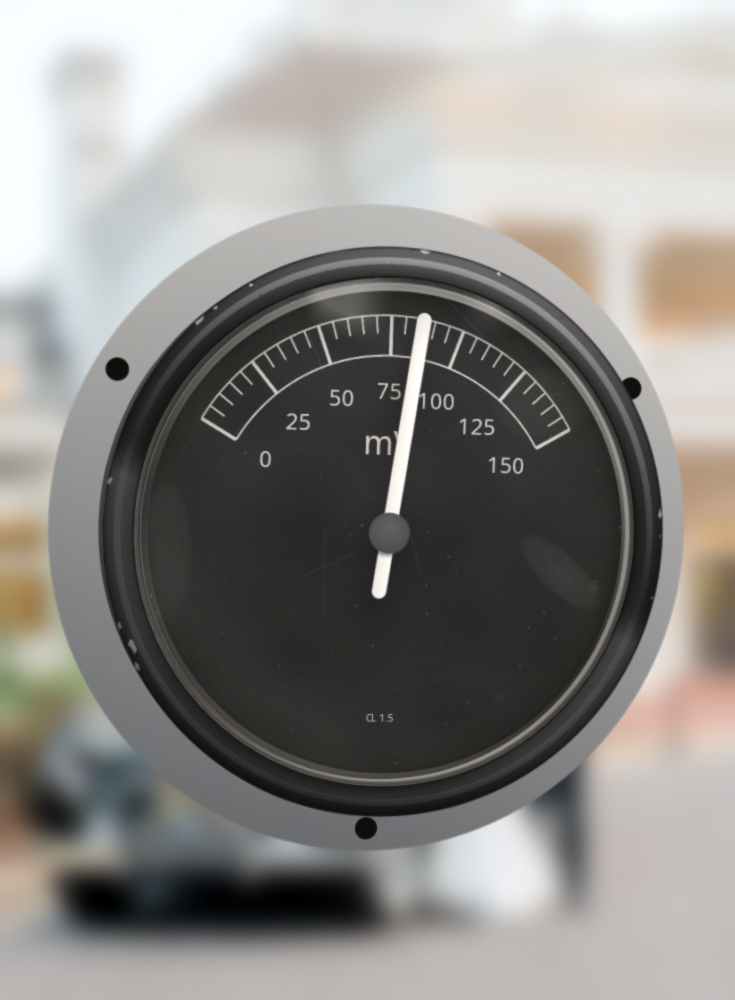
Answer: 85 mV
